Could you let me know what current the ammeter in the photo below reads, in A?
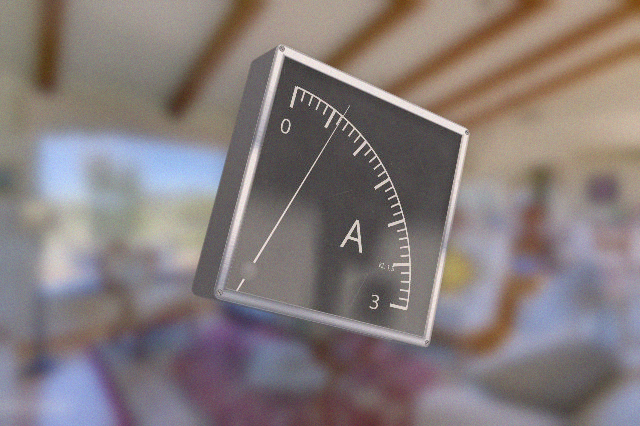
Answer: 0.6 A
